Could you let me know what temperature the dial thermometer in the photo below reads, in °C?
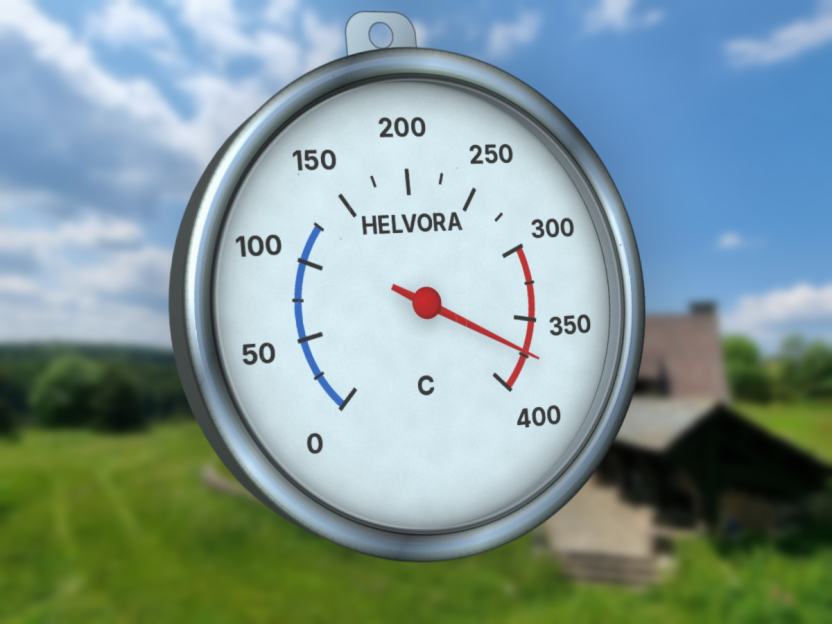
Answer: 375 °C
